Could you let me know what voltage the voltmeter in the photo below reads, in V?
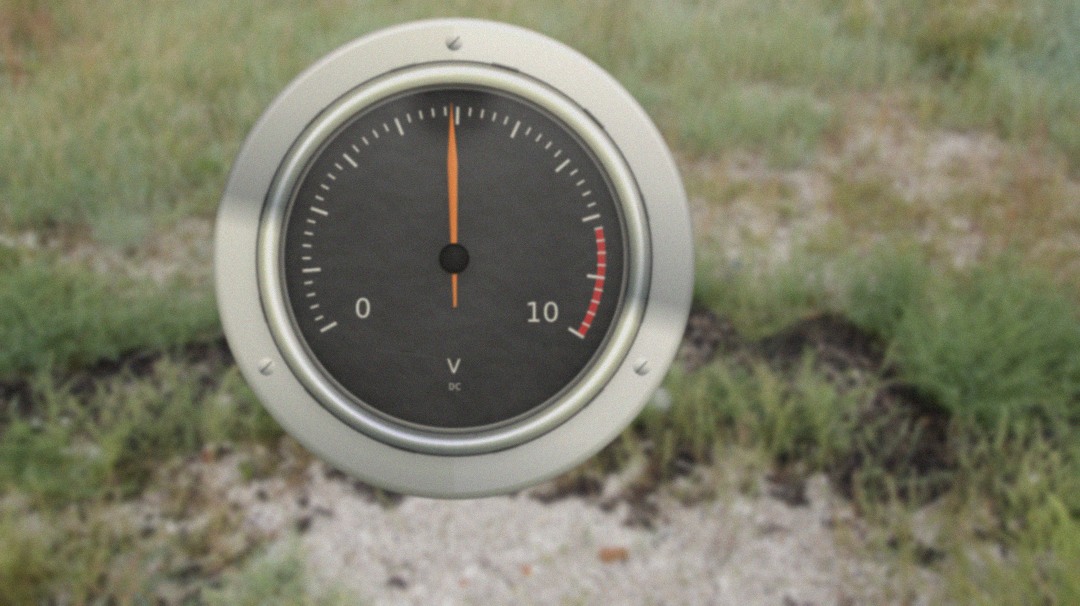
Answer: 4.9 V
